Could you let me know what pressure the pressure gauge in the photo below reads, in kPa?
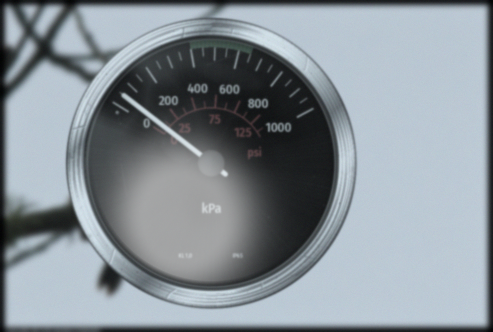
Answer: 50 kPa
